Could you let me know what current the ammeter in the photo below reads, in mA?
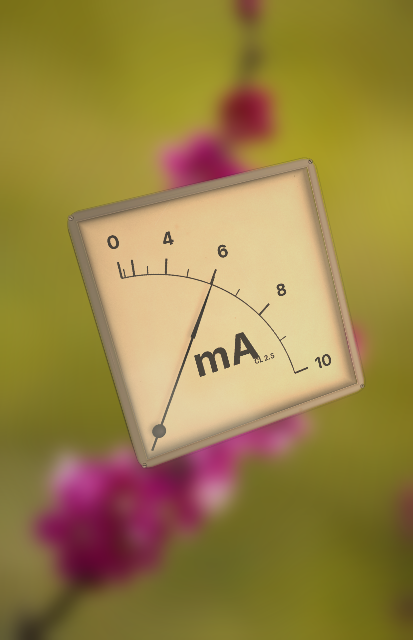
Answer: 6 mA
